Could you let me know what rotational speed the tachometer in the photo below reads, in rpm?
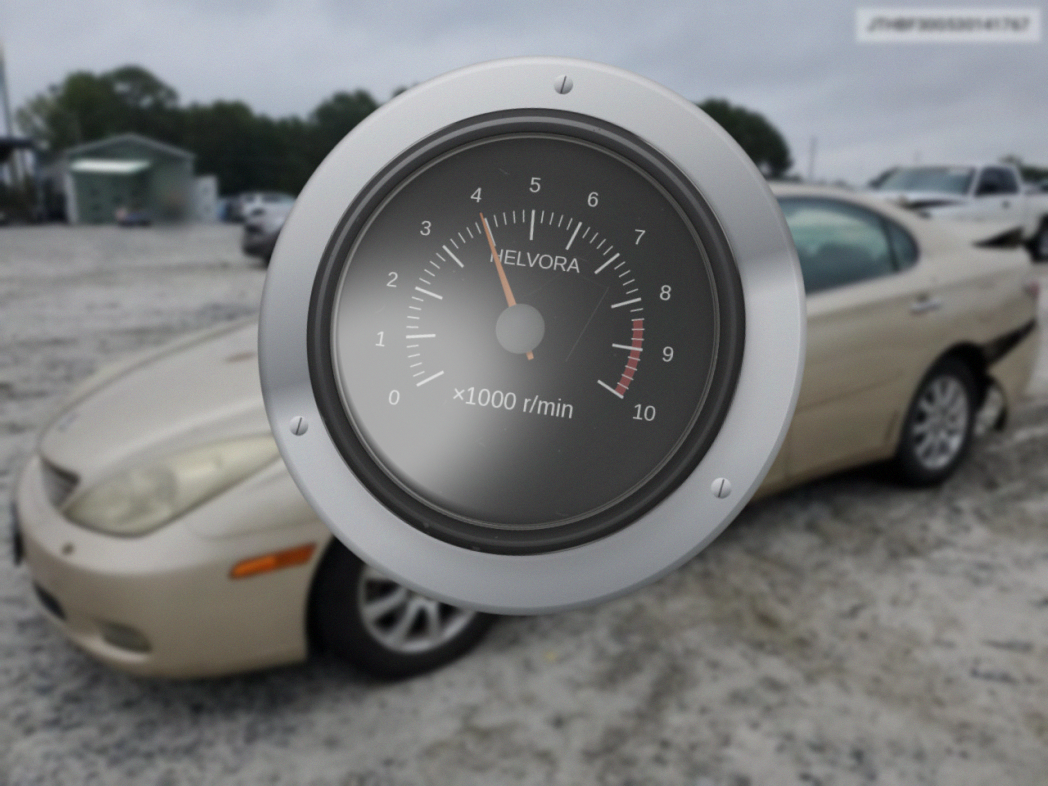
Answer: 4000 rpm
